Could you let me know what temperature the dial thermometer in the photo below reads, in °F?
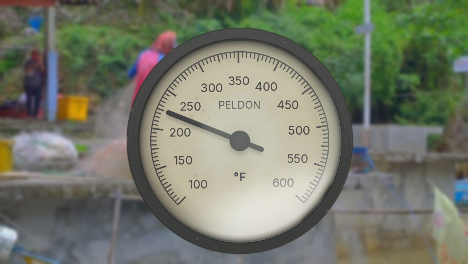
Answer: 225 °F
